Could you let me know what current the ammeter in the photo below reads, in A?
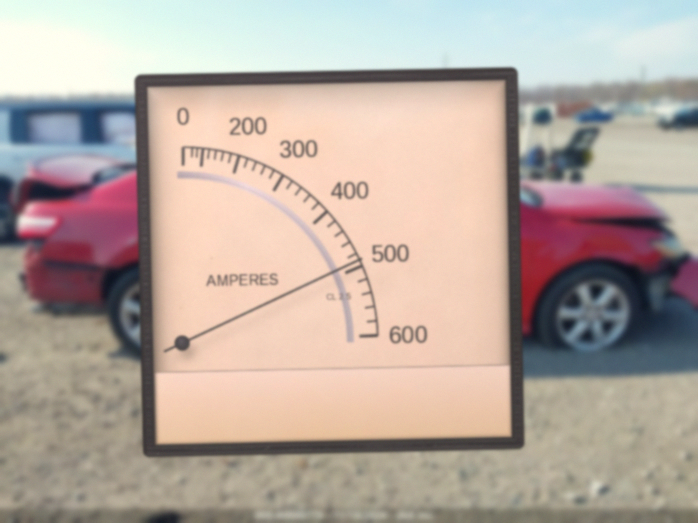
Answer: 490 A
